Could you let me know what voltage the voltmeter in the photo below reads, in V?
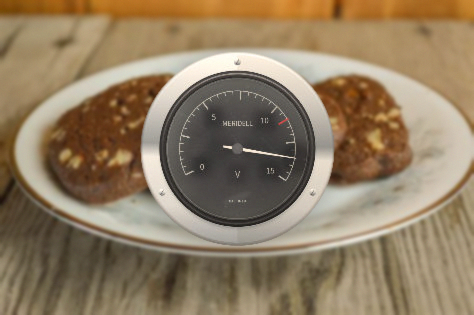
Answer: 13.5 V
